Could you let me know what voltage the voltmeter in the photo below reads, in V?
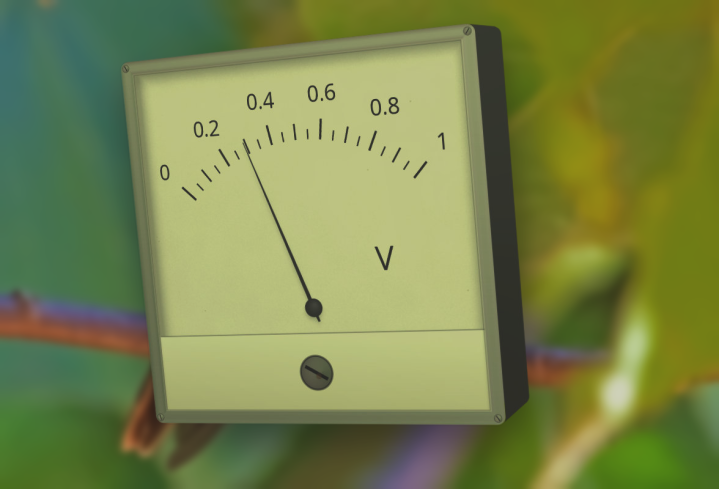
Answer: 0.3 V
